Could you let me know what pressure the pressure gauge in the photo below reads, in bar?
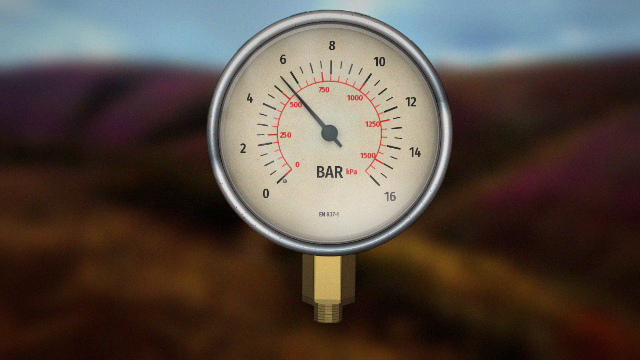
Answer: 5.5 bar
